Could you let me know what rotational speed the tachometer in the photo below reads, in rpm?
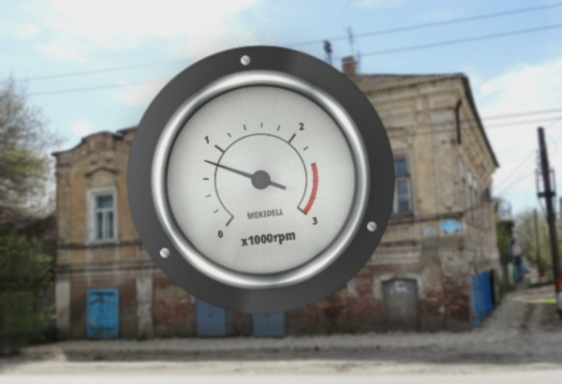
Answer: 800 rpm
